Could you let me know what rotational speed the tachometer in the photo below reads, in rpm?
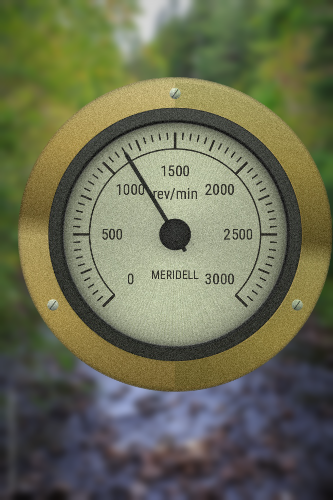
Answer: 1150 rpm
